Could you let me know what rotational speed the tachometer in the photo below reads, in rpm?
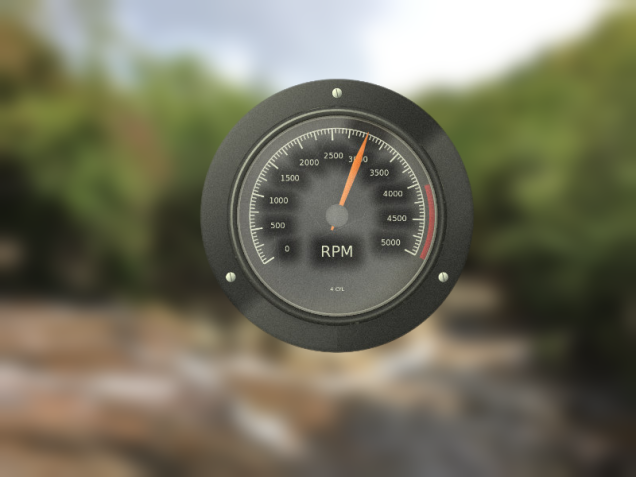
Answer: 3000 rpm
